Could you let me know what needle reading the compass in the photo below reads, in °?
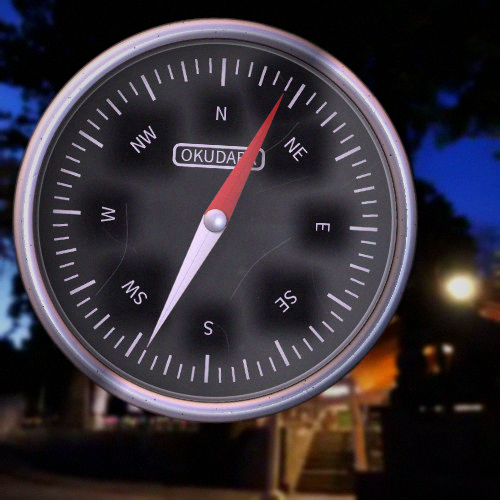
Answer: 25 °
